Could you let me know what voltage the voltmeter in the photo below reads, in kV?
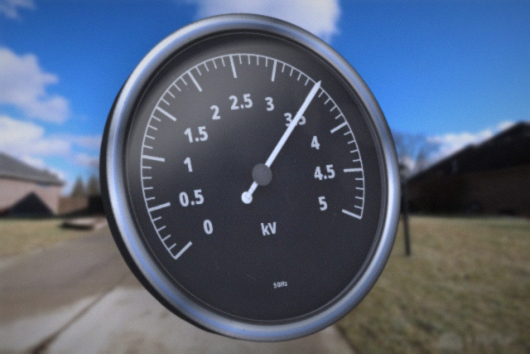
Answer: 3.5 kV
